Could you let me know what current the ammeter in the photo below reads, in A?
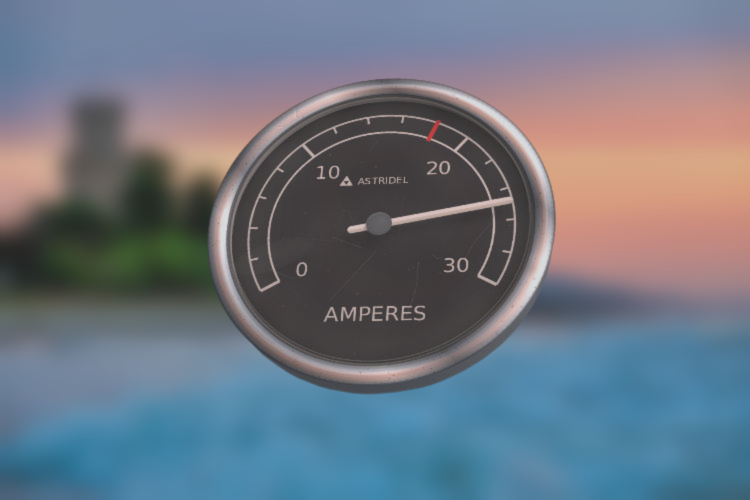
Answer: 25 A
